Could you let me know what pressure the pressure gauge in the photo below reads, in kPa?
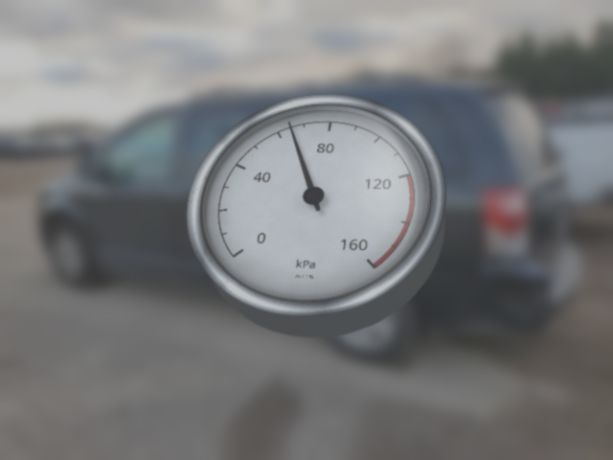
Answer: 65 kPa
